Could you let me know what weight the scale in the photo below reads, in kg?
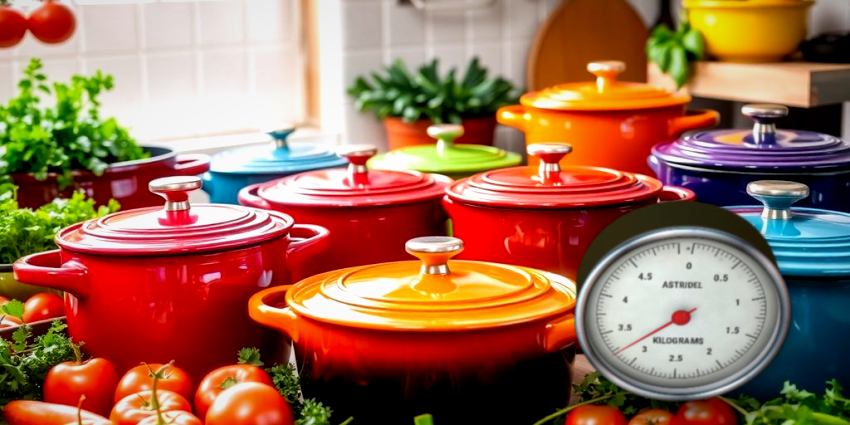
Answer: 3.25 kg
